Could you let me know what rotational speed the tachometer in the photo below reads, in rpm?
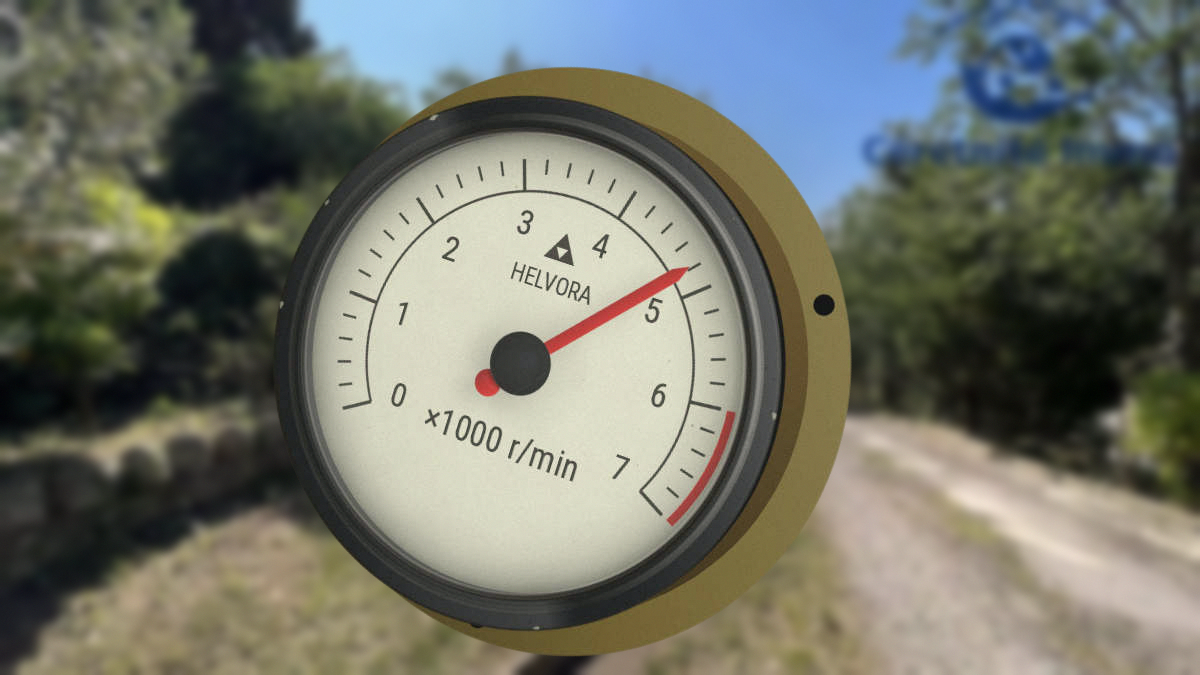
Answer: 4800 rpm
